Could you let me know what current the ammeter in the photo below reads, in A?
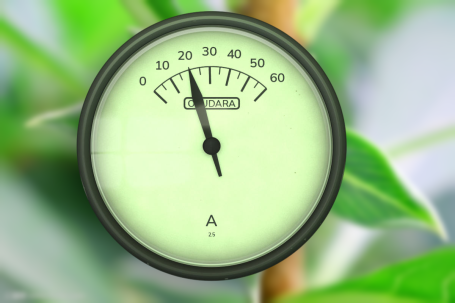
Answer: 20 A
